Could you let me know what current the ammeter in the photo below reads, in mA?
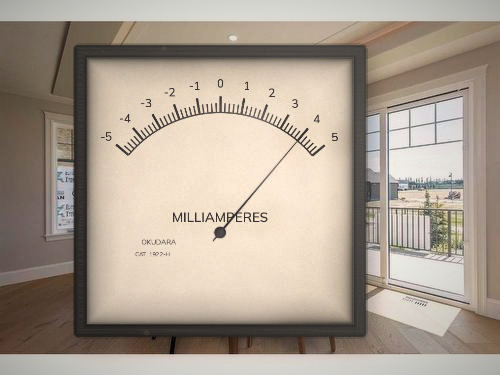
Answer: 4 mA
